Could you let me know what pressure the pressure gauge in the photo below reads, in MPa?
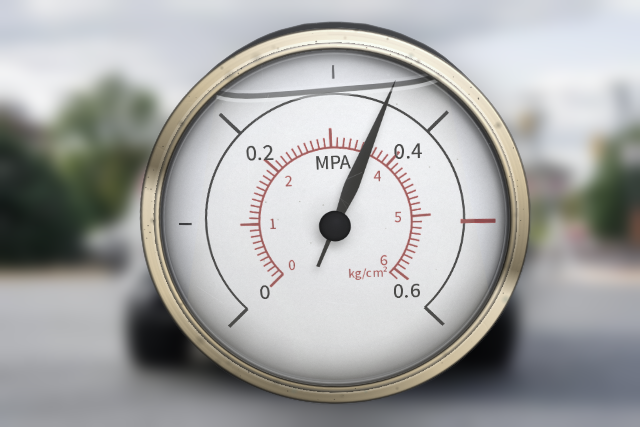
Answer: 0.35 MPa
